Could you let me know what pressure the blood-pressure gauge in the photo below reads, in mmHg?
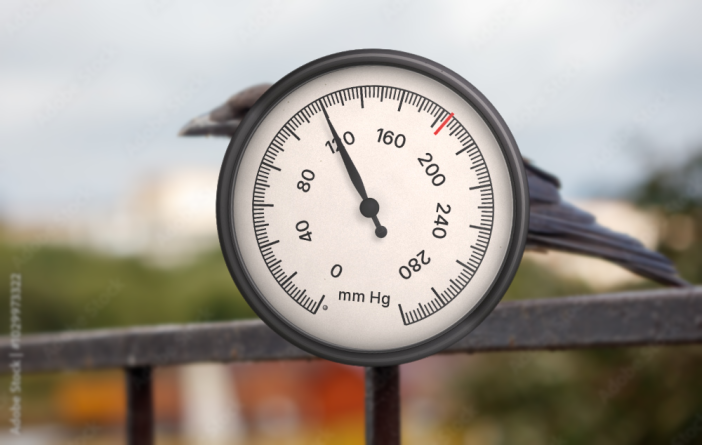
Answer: 120 mmHg
